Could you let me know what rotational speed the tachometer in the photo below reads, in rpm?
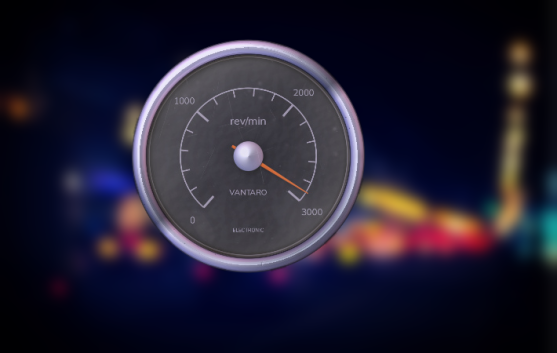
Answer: 2900 rpm
